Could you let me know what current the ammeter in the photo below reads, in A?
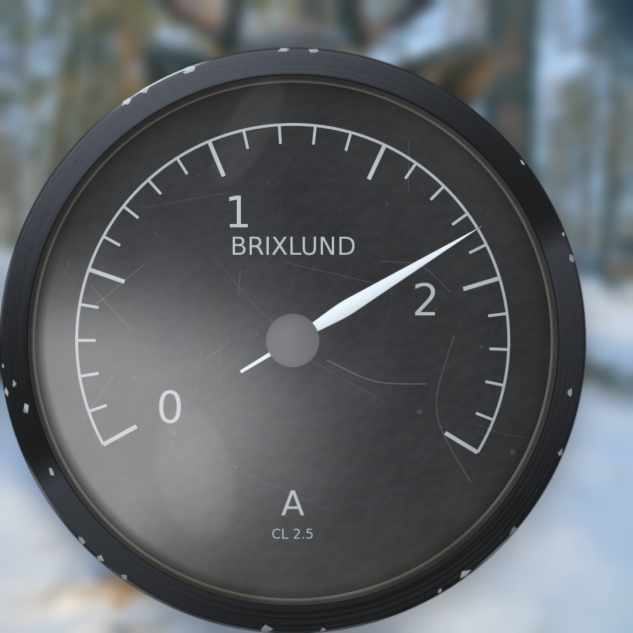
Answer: 1.85 A
